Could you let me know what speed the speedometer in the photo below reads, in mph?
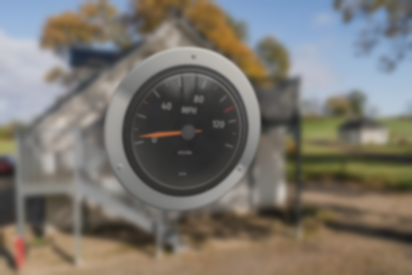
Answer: 5 mph
